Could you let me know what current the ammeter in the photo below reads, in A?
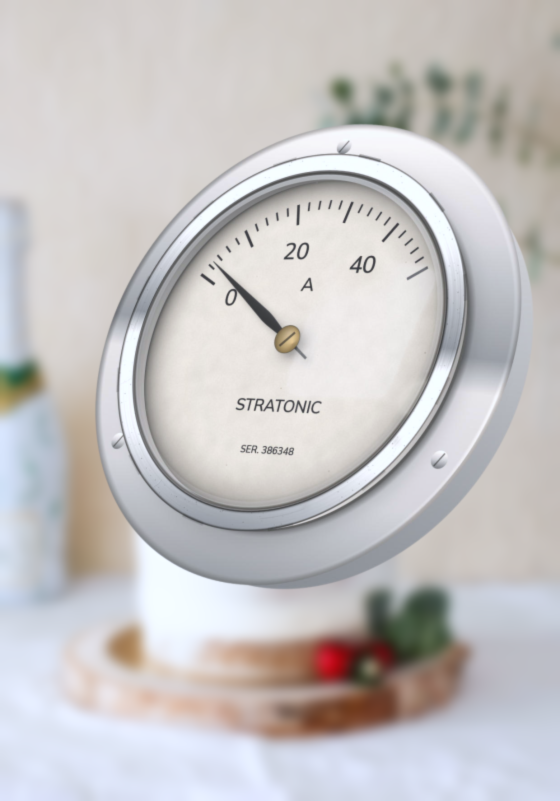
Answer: 3 A
